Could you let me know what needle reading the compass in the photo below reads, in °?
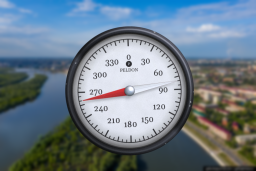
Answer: 260 °
